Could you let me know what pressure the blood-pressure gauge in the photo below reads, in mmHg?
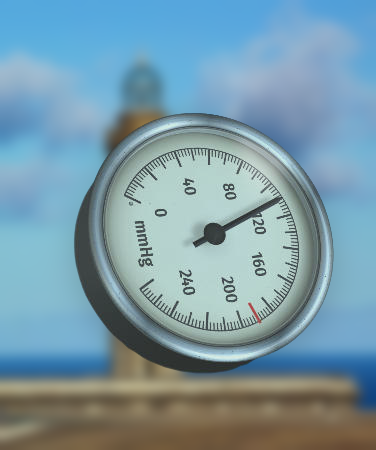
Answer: 110 mmHg
